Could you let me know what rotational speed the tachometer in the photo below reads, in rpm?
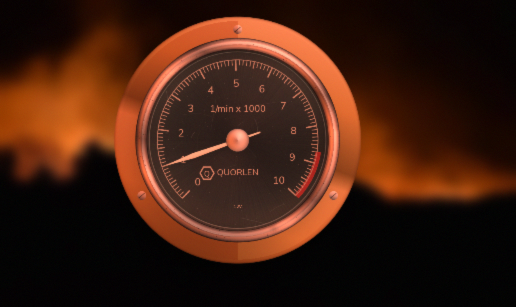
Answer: 1000 rpm
